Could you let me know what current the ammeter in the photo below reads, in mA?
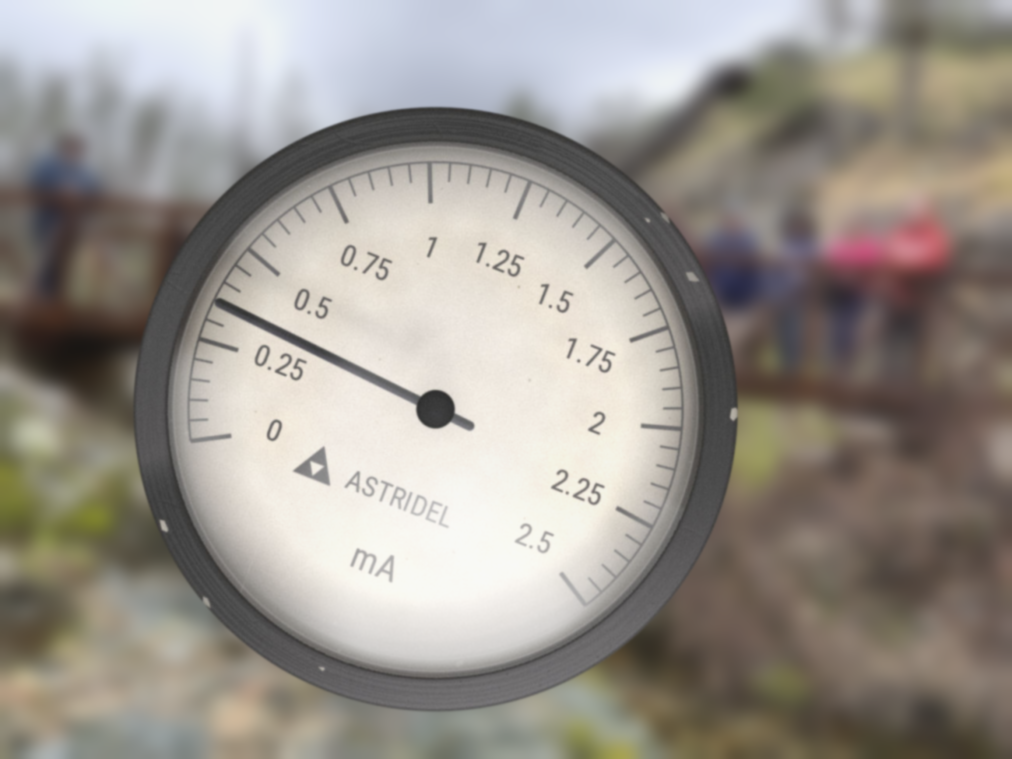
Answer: 0.35 mA
